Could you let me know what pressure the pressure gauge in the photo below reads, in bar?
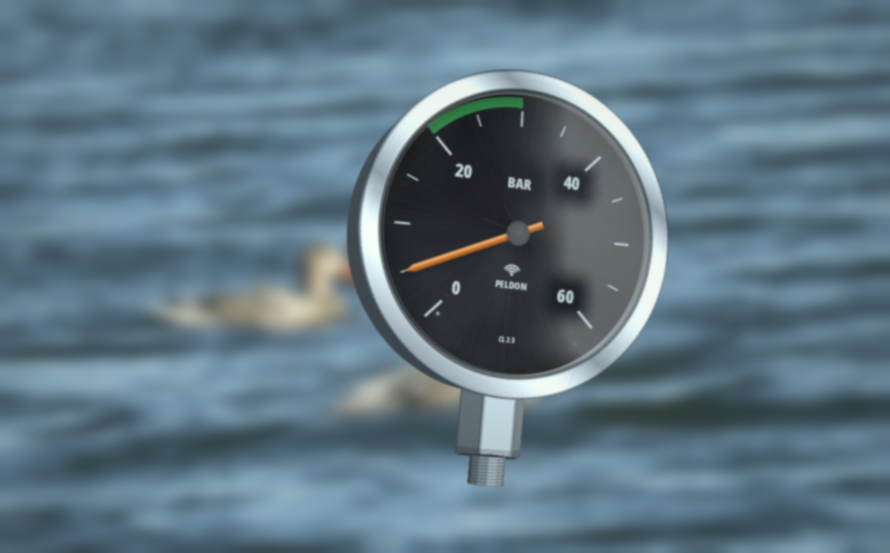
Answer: 5 bar
